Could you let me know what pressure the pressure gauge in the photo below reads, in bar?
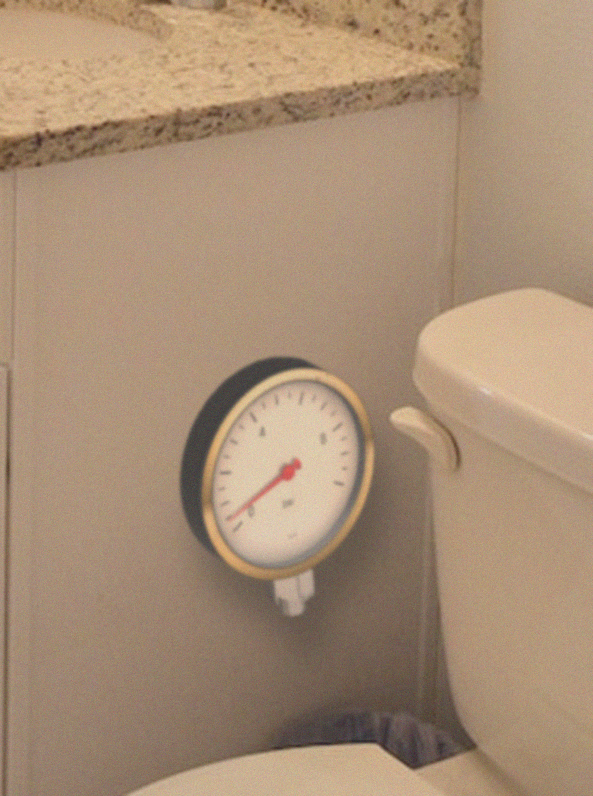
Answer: 0.5 bar
